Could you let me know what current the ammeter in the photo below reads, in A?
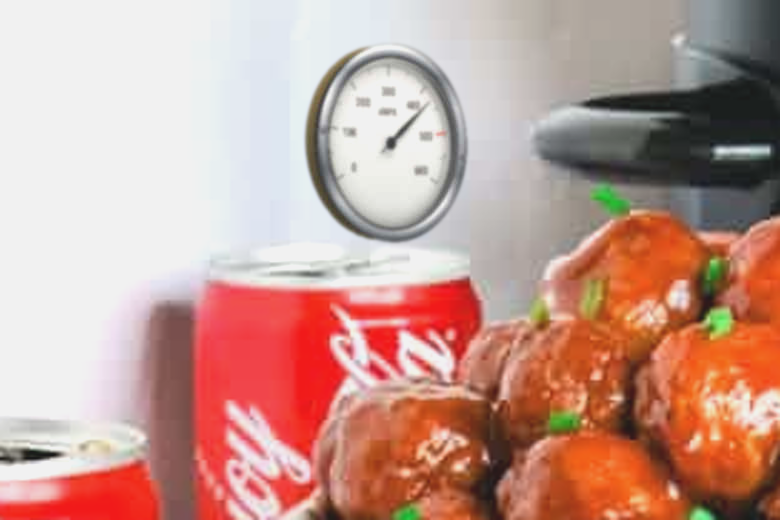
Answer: 425 A
